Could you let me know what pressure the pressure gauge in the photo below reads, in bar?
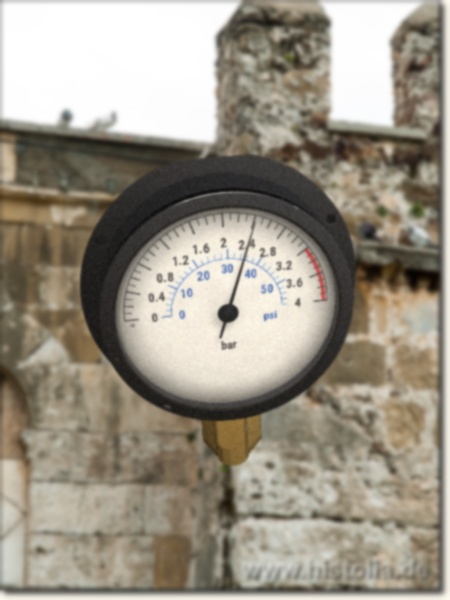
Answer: 2.4 bar
